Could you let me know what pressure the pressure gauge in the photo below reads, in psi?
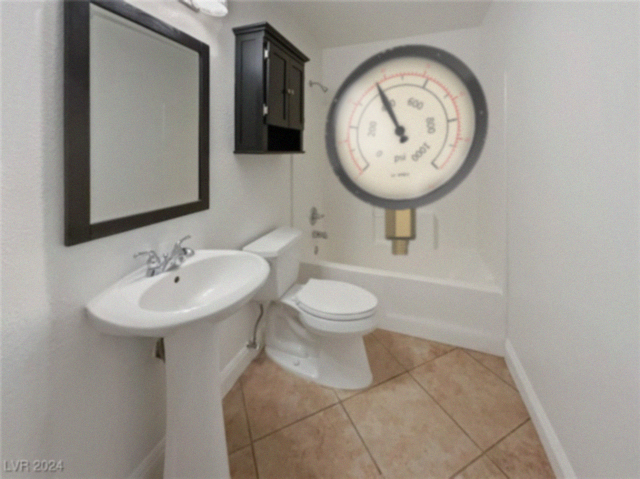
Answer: 400 psi
